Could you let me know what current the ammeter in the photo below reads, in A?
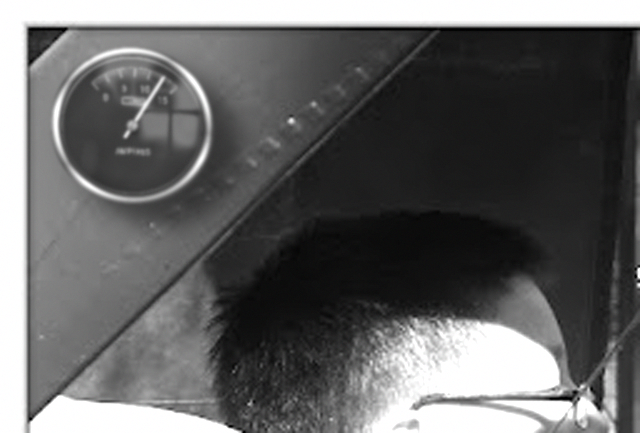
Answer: 12.5 A
